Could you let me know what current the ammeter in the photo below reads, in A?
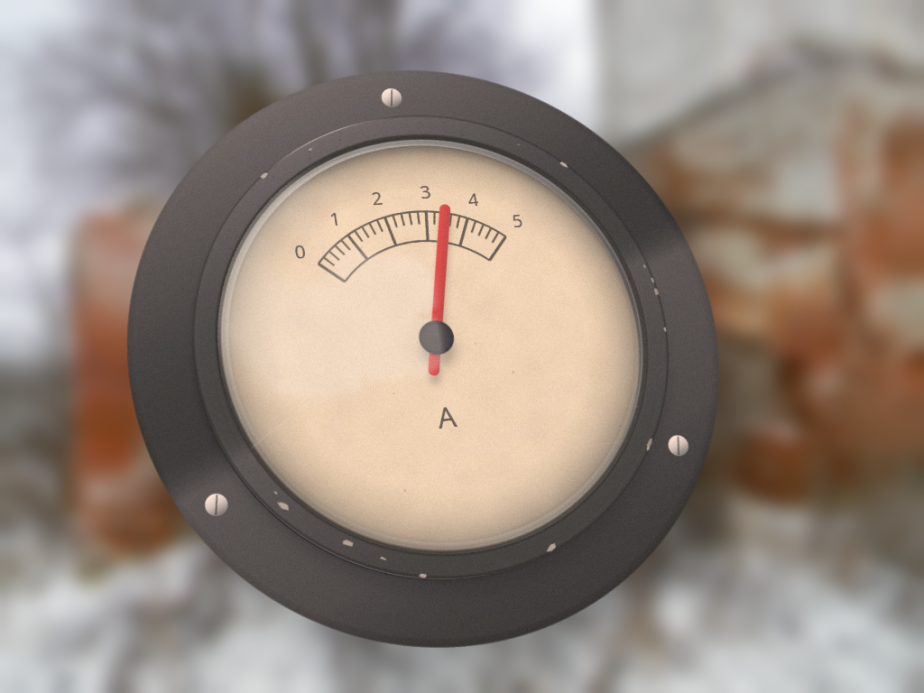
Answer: 3.4 A
